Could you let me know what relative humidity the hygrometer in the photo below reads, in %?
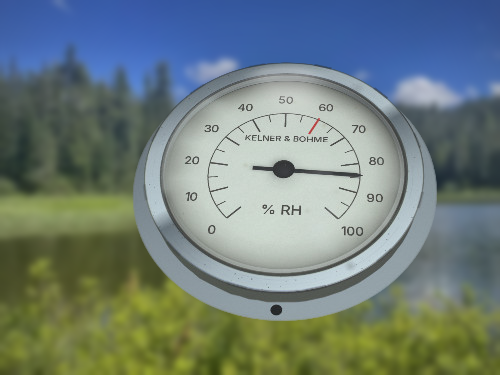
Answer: 85 %
